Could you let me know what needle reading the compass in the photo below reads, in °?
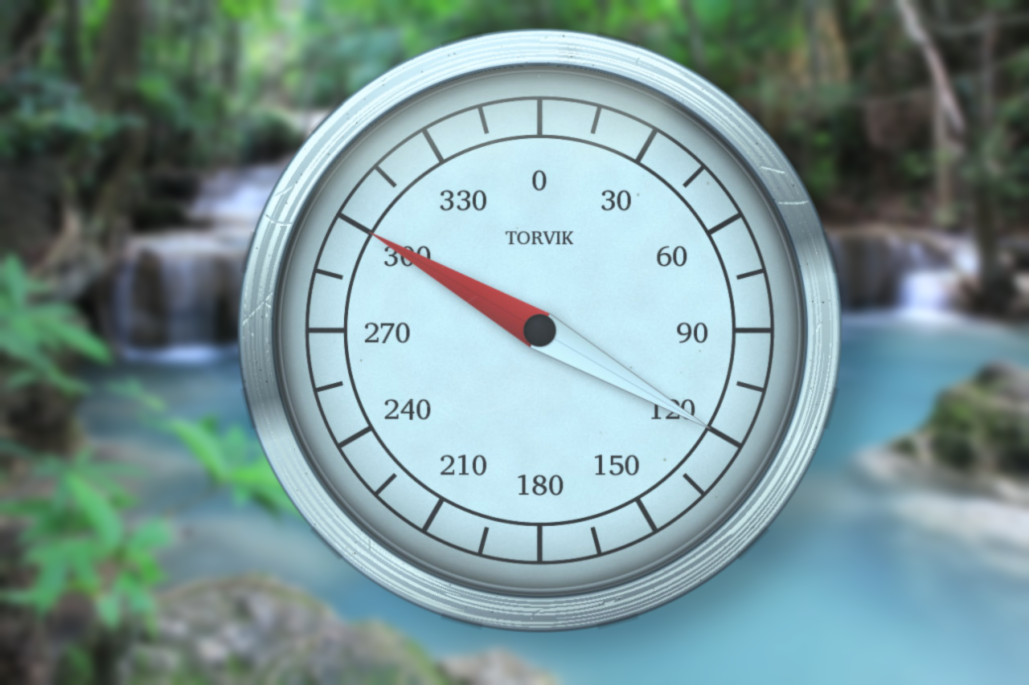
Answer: 300 °
